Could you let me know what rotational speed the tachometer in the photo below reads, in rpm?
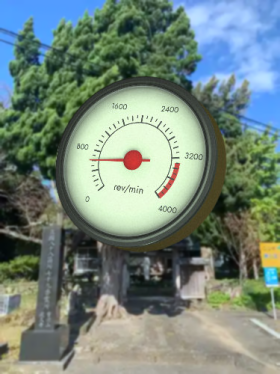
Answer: 600 rpm
